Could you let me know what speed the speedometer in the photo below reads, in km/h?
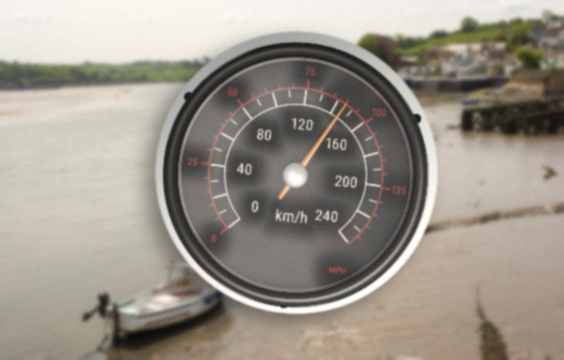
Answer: 145 km/h
